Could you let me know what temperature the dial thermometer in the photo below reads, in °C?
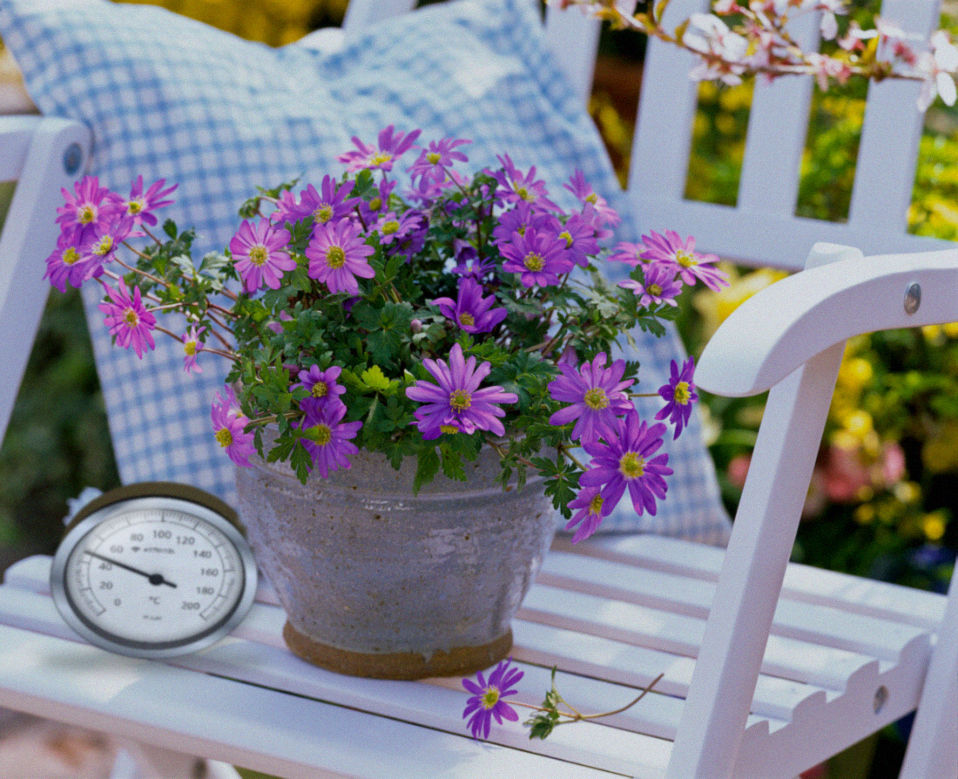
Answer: 50 °C
